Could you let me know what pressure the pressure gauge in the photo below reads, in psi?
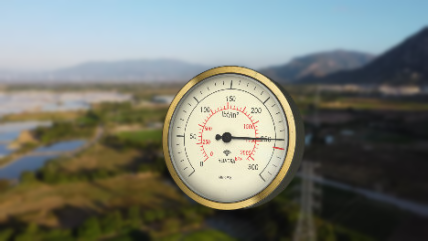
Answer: 250 psi
